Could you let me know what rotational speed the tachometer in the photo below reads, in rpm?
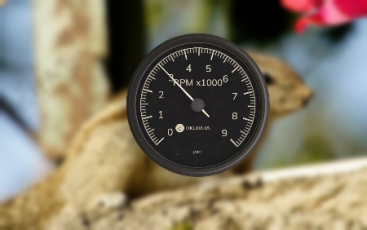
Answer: 3000 rpm
